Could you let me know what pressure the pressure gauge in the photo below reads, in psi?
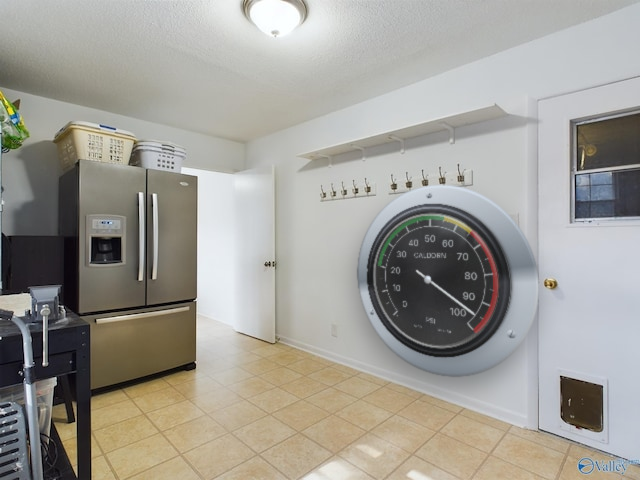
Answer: 95 psi
